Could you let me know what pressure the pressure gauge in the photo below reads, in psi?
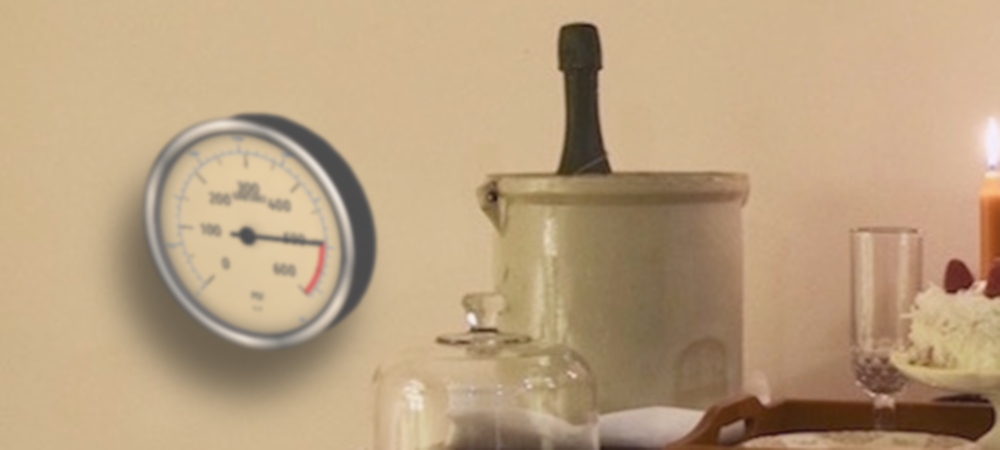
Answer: 500 psi
